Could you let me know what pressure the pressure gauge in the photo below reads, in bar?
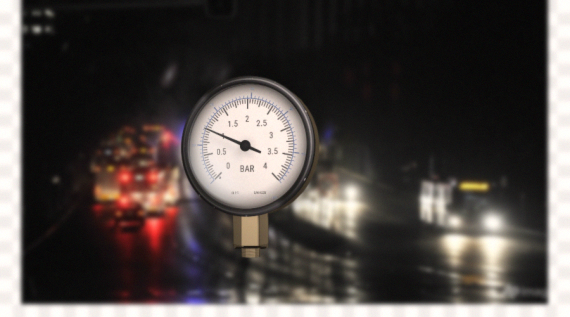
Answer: 1 bar
